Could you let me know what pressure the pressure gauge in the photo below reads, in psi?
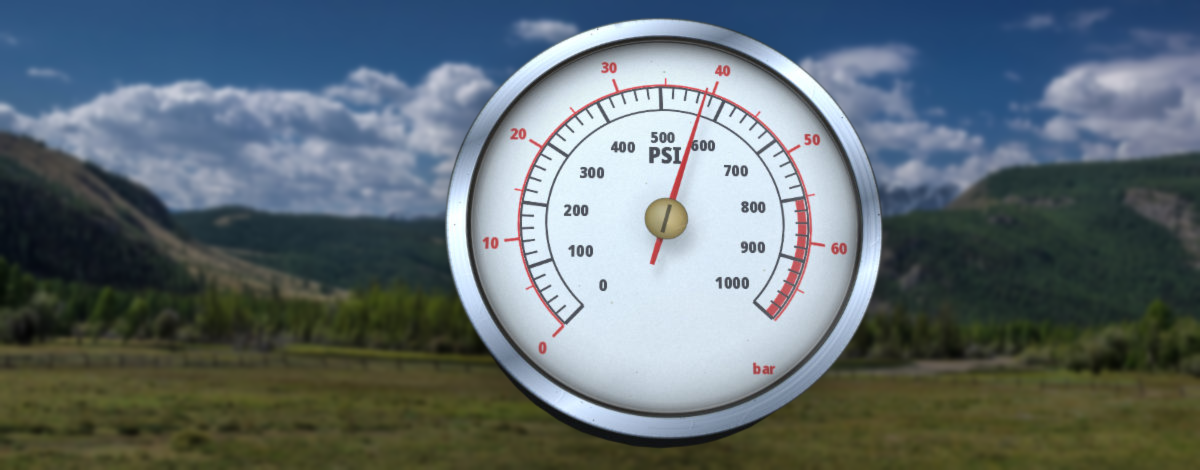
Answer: 570 psi
